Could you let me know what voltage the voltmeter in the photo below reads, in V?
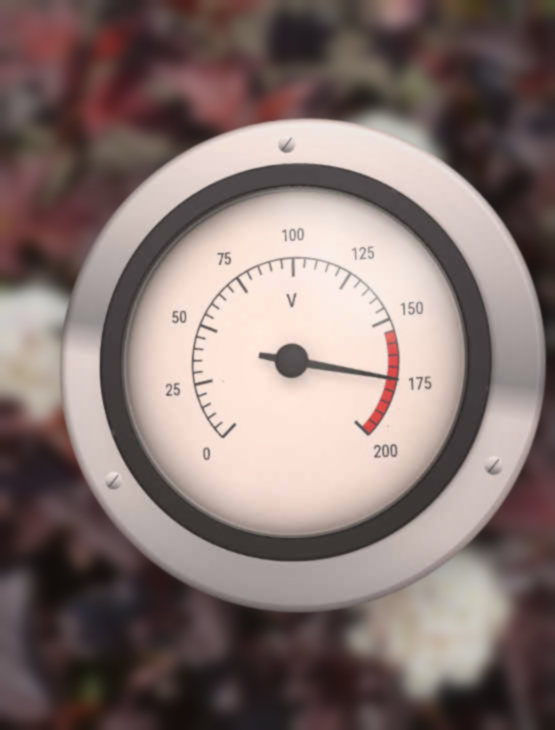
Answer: 175 V
